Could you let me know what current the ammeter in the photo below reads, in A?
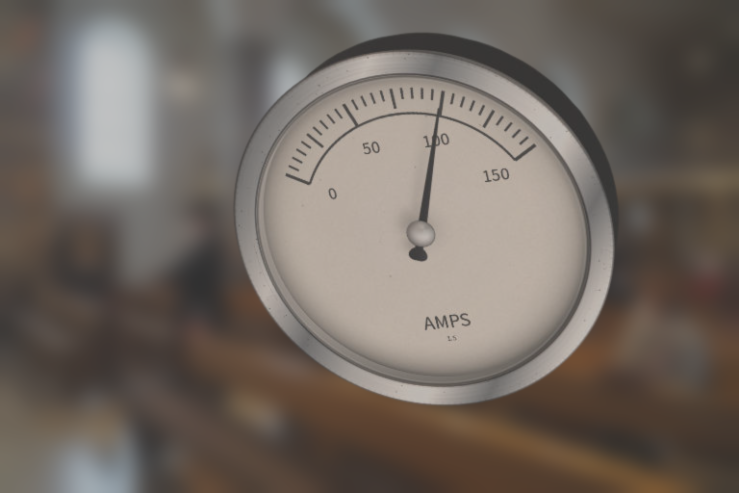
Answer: 100 A
